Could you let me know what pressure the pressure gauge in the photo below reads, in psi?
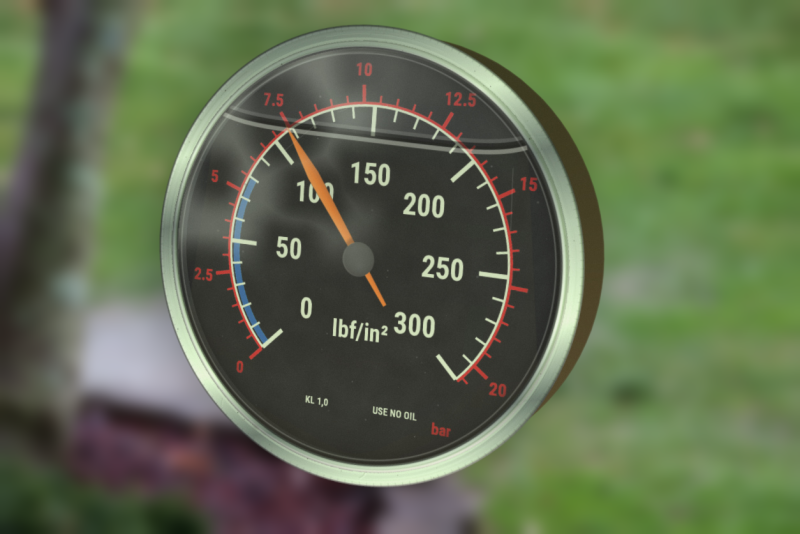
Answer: 110 psi
